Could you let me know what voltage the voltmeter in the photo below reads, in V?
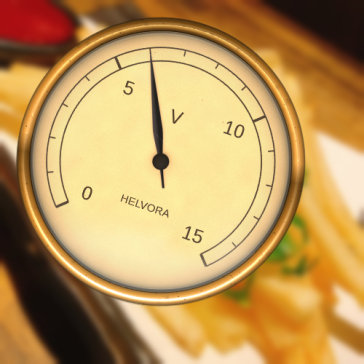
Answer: 6 V
